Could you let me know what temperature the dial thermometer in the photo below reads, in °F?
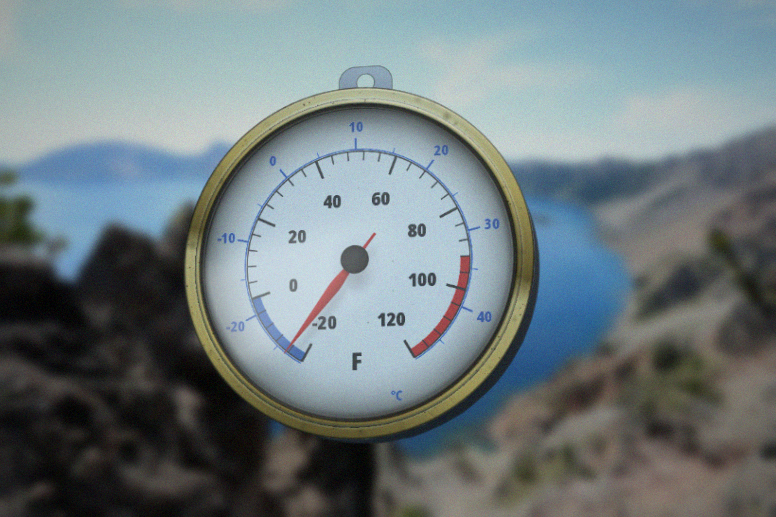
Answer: -16 °F
